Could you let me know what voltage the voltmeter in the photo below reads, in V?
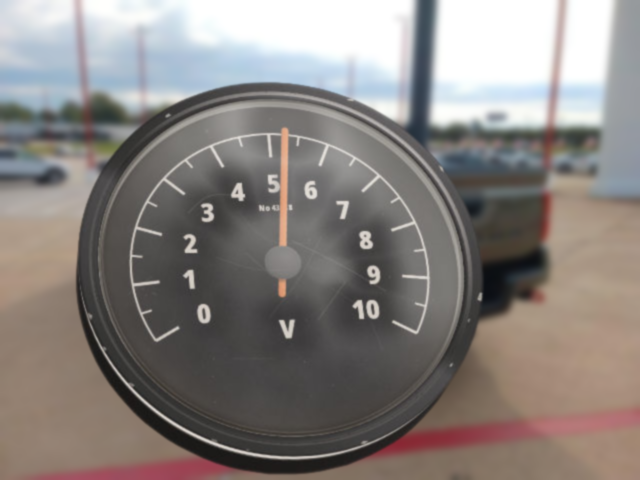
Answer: 5.25 V
